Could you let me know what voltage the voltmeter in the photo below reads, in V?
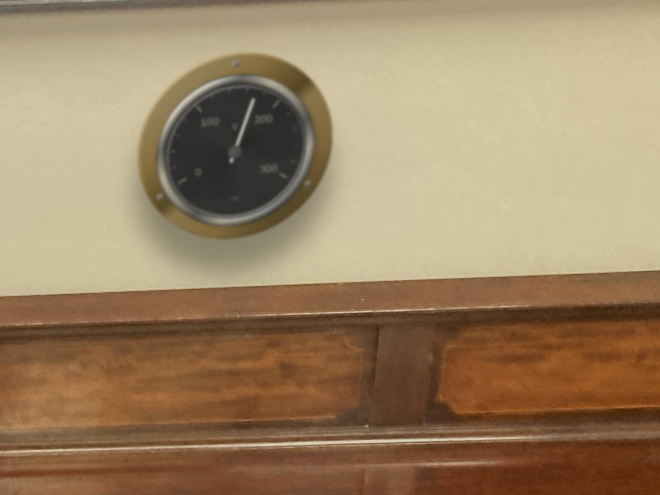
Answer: 170 V
